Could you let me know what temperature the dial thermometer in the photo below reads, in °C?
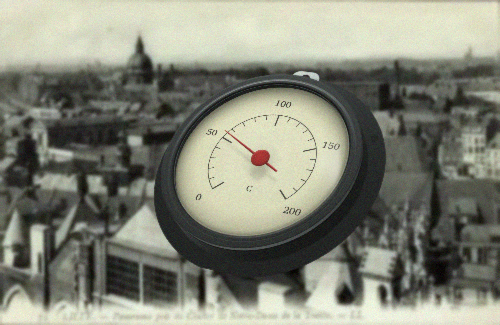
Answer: 55 °C
